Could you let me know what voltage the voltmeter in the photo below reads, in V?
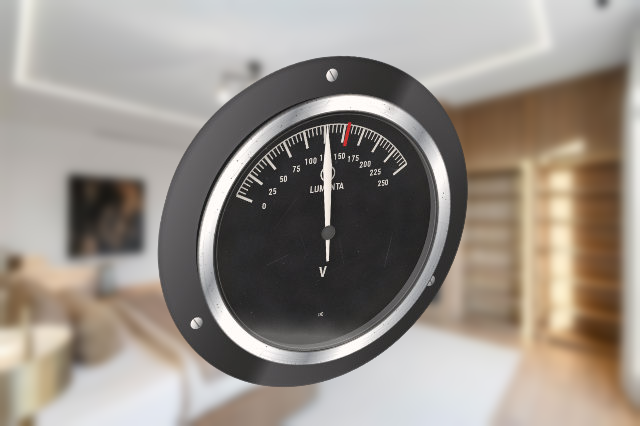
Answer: 125 V
